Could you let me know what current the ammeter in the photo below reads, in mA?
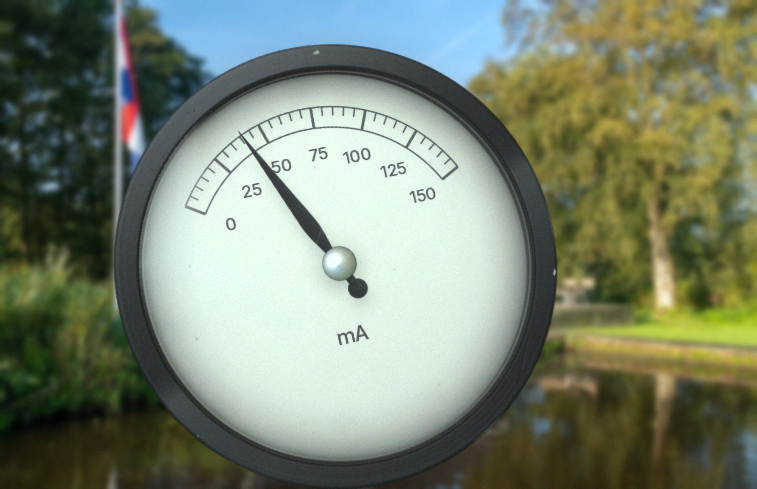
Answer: 40 mA
